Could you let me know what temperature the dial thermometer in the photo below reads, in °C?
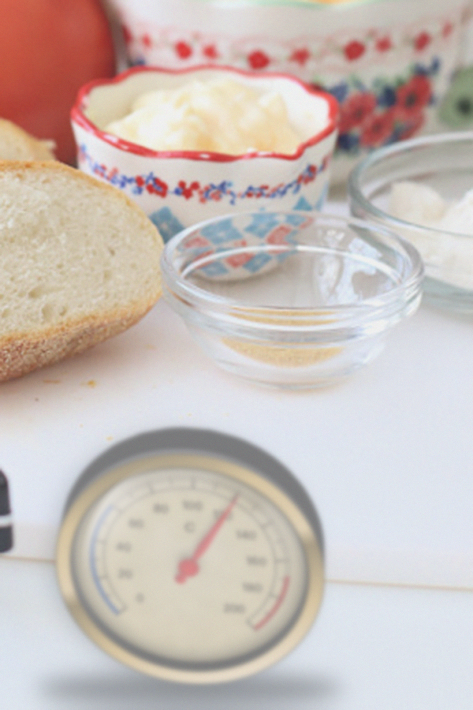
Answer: 120 °C
